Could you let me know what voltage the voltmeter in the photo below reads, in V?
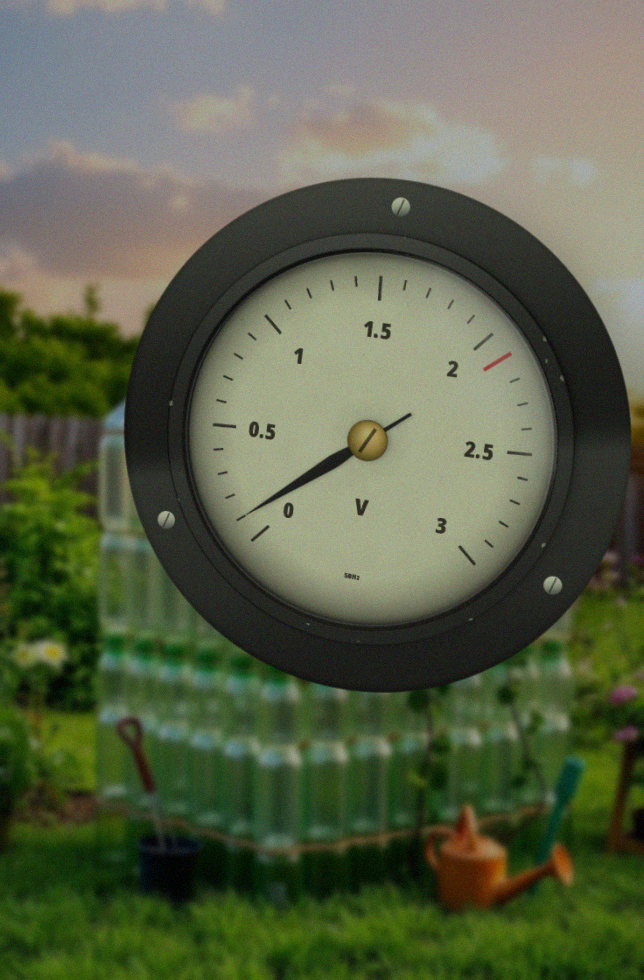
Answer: 0.1 V
